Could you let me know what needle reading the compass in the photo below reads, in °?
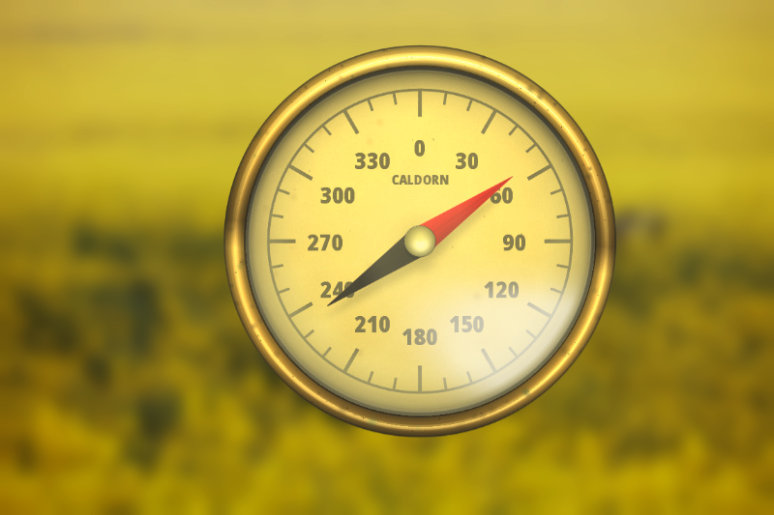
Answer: 55 °
